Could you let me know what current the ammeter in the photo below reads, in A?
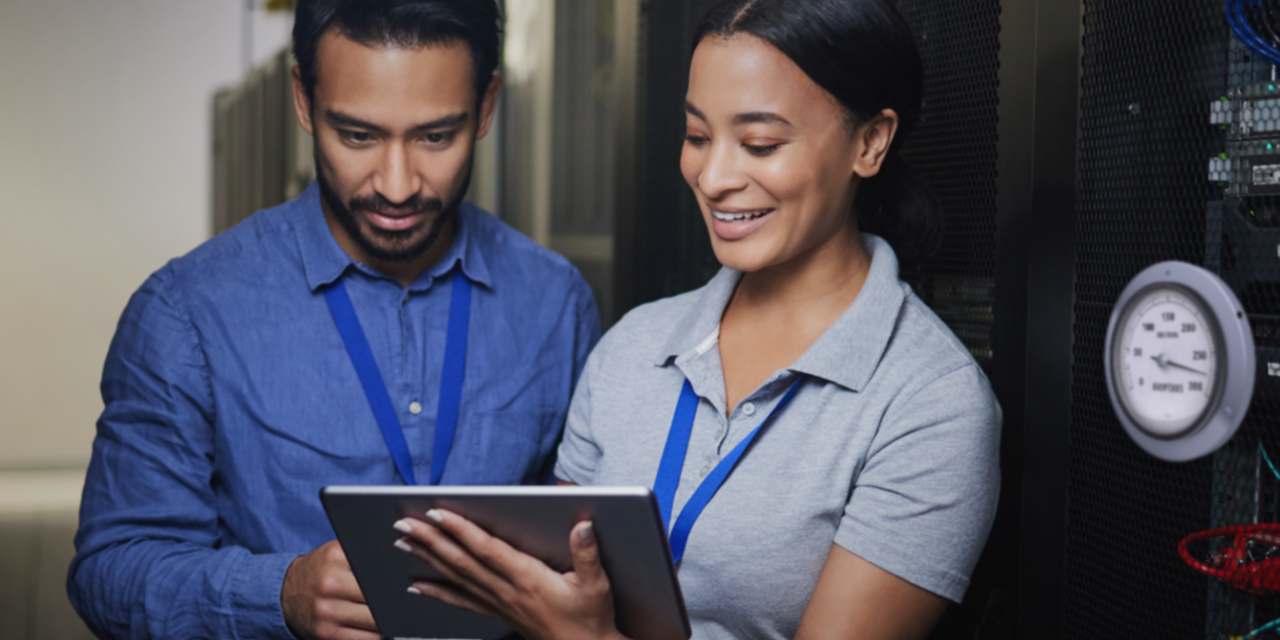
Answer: 275 A
